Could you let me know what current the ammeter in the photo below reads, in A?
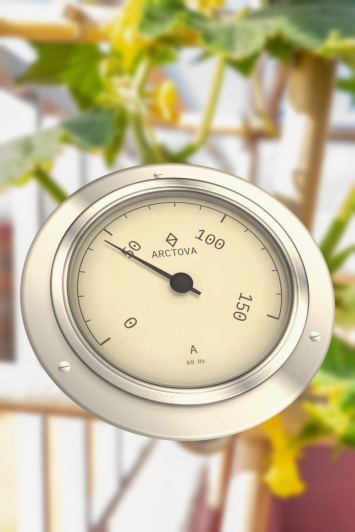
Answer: 45 A
